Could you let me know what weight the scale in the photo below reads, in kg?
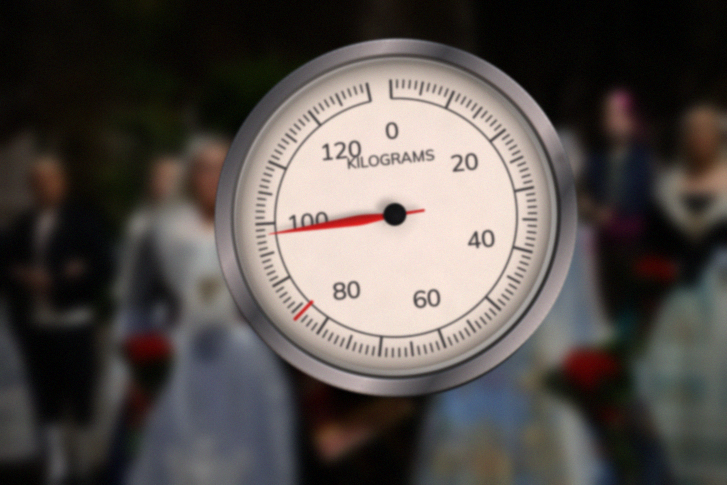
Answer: 98 kg
